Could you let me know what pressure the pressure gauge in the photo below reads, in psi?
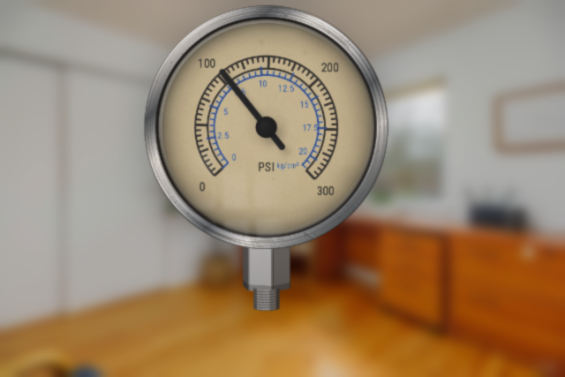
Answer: 105 psi
